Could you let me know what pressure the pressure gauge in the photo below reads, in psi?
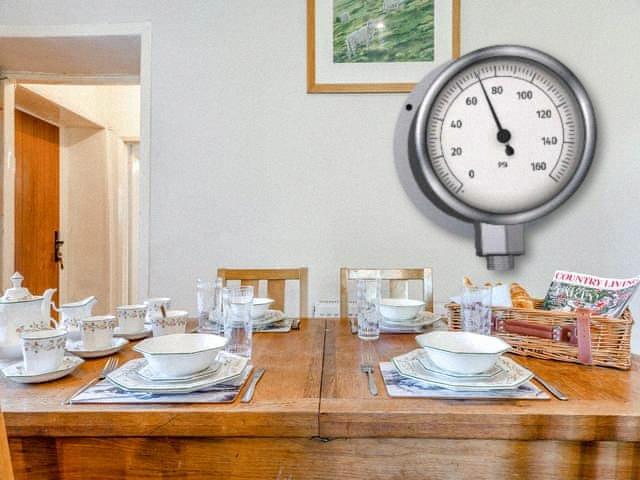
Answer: 70 psi
